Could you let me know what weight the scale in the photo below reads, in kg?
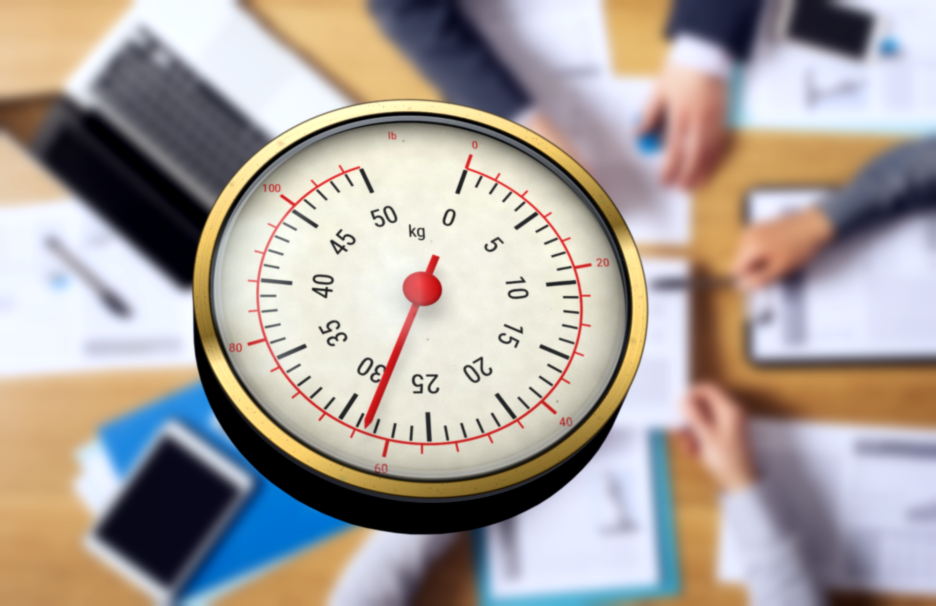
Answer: 28.5 kg
